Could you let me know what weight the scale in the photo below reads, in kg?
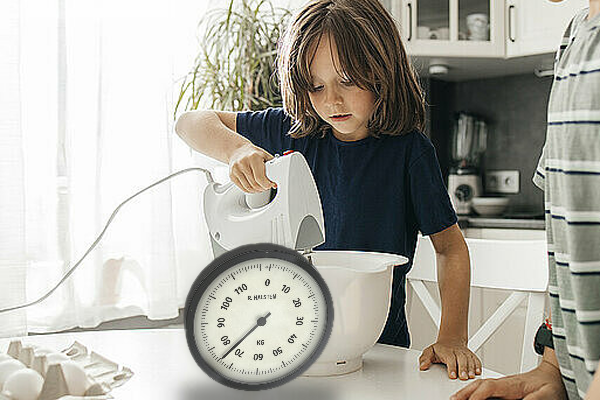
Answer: 75 kg
